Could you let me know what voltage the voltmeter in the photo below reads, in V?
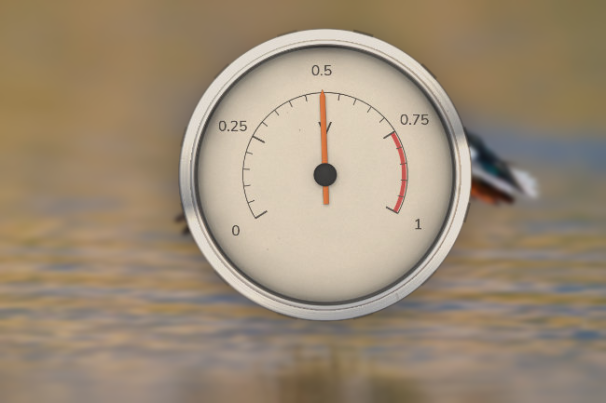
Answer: 0.5 V
